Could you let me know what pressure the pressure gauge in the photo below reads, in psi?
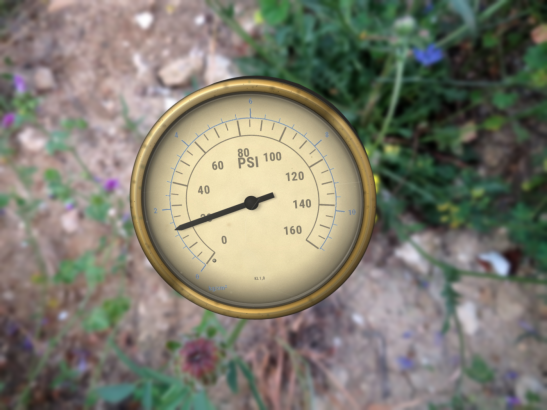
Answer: 20 psi
